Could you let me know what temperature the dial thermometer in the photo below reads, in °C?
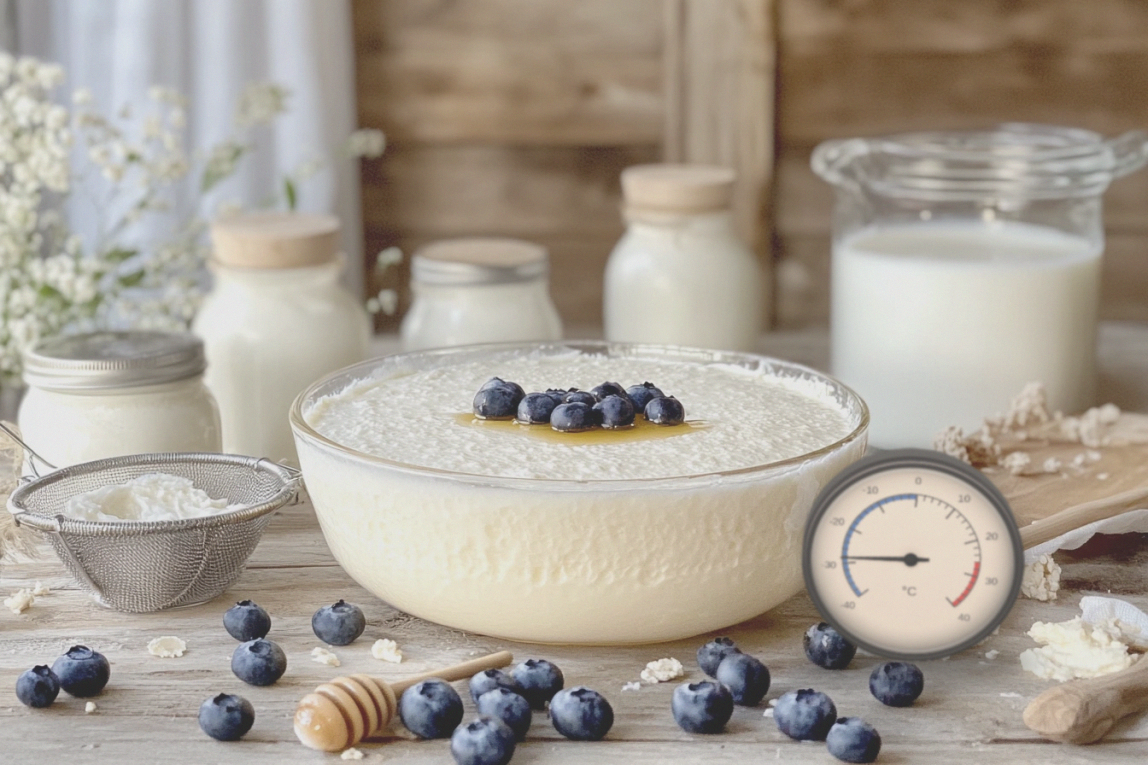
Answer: -28 °C
